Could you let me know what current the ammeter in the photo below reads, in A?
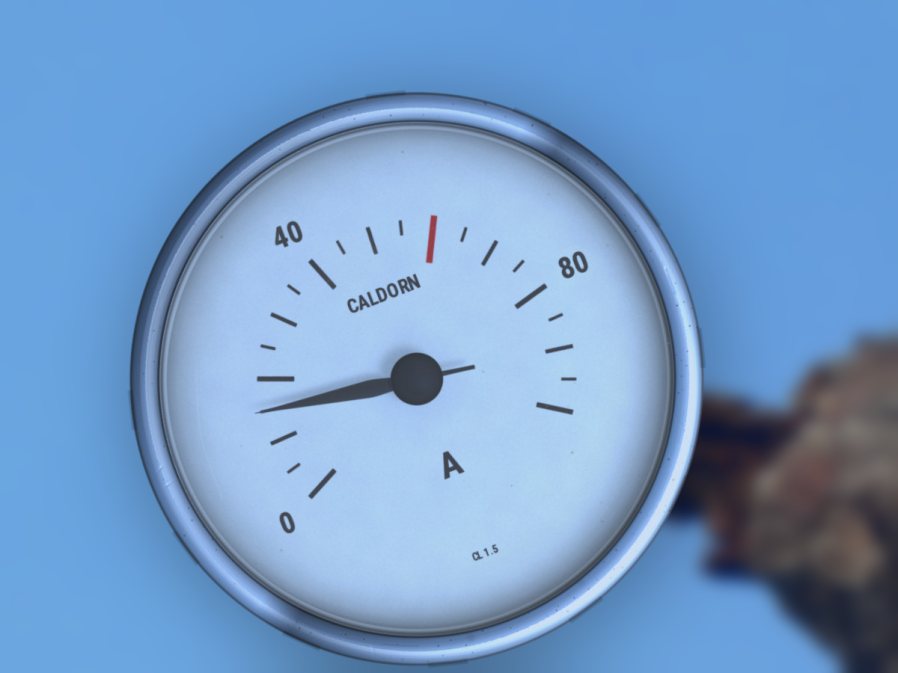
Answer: 15 A
